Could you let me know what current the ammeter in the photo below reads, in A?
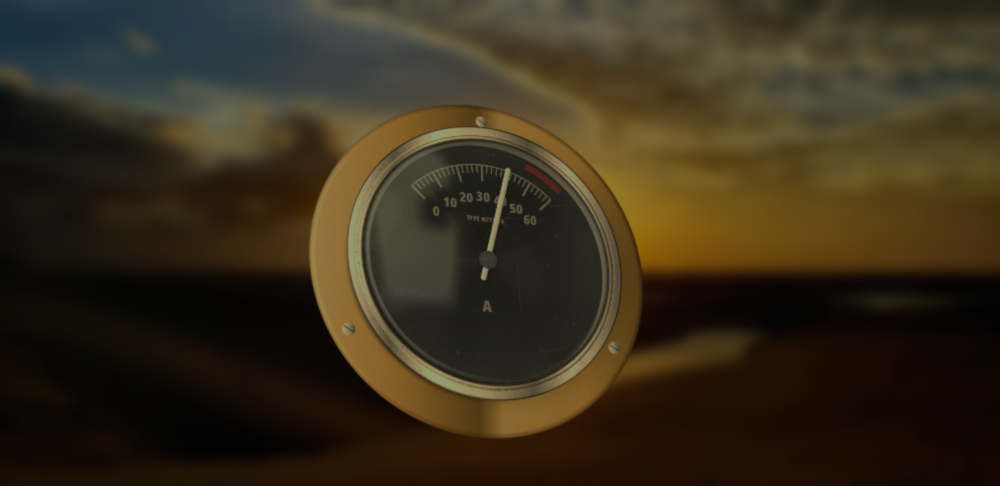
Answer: 40 A
